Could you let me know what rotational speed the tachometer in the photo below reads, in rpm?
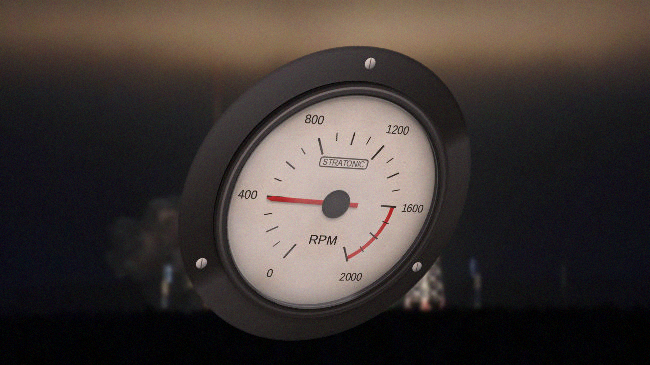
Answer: 400 rpm
